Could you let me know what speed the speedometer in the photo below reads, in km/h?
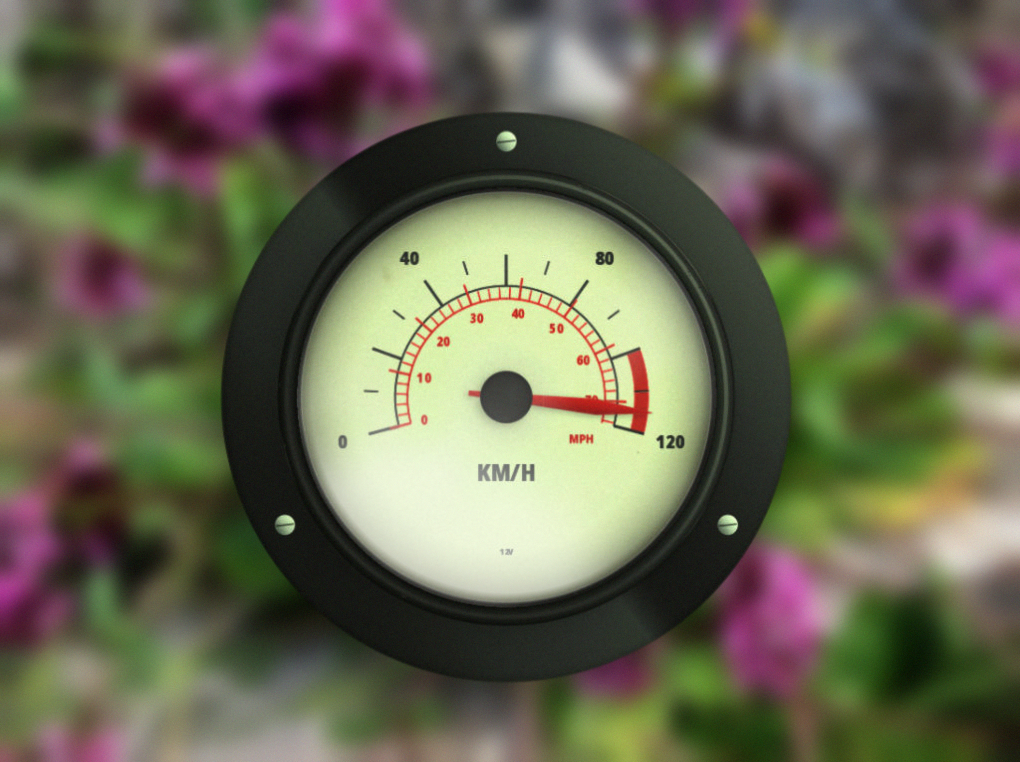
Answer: 115 km/h
